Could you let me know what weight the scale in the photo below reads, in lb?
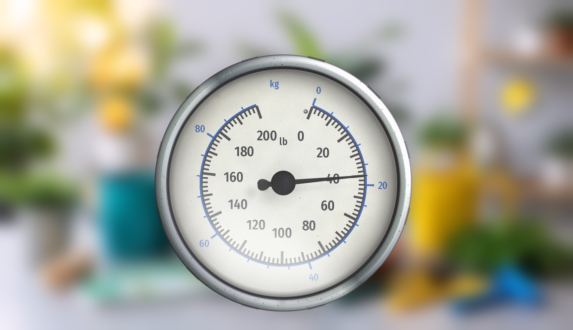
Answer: 40 lb
